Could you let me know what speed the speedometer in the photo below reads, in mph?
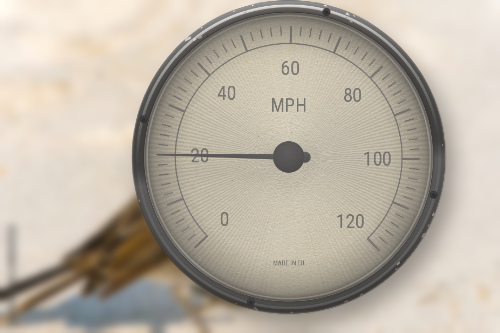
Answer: 20 mph
